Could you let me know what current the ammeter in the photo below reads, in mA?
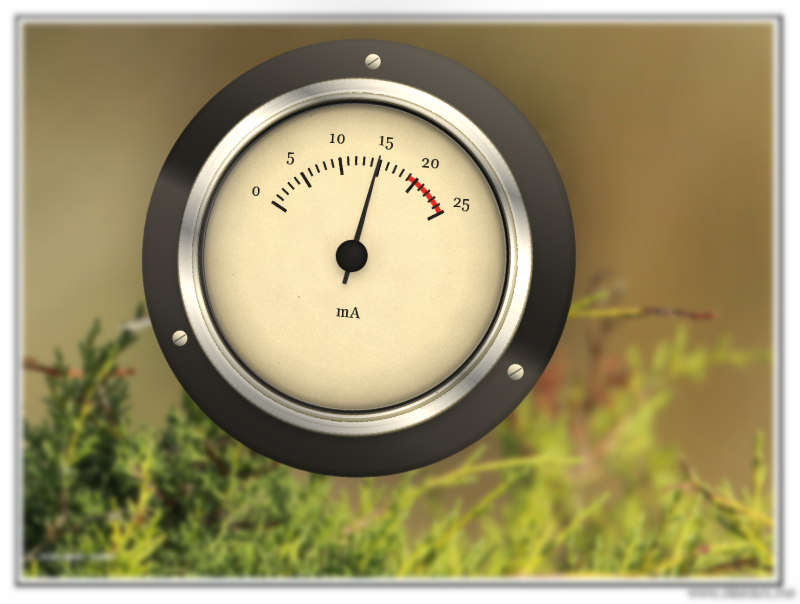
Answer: 15 mA
